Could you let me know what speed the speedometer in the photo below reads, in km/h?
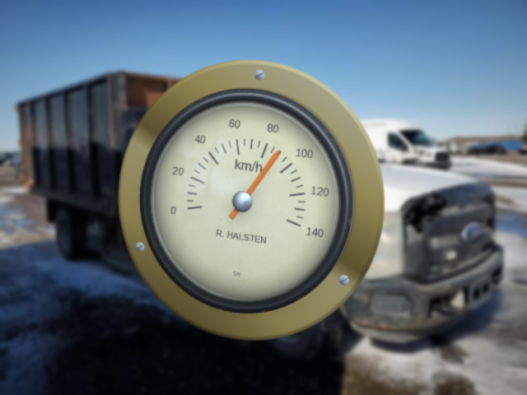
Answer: 90 km/h
